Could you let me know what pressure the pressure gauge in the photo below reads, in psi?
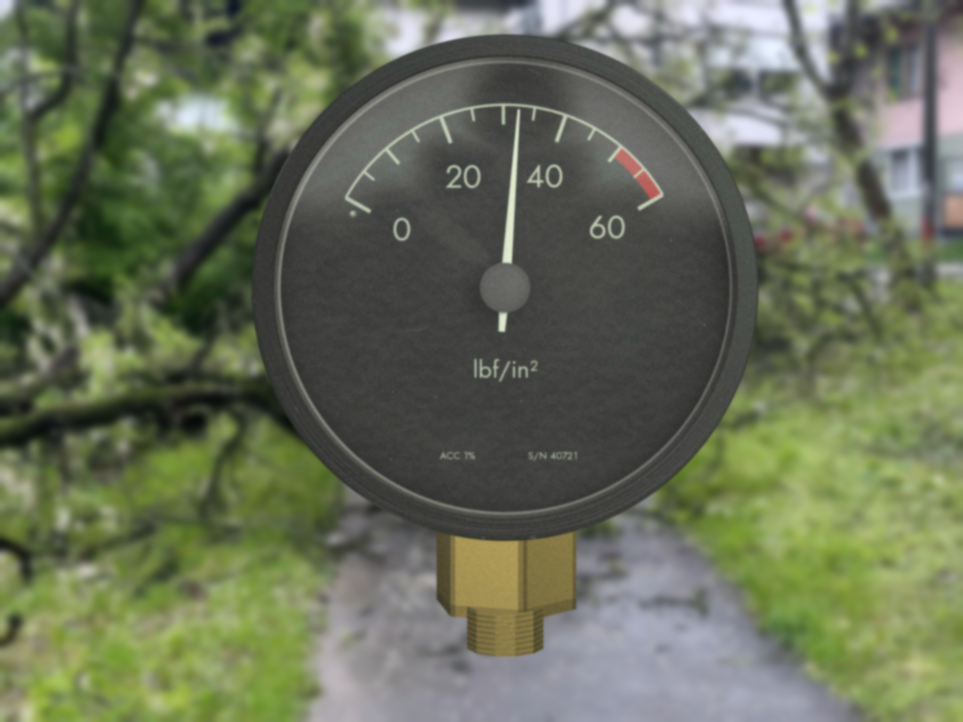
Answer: 32.5 psi
